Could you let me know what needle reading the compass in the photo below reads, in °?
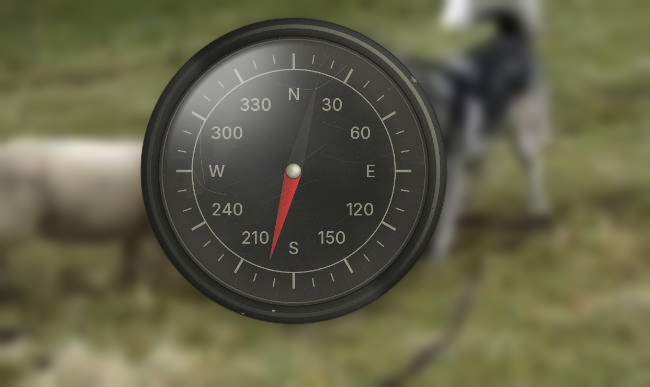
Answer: 195 °
